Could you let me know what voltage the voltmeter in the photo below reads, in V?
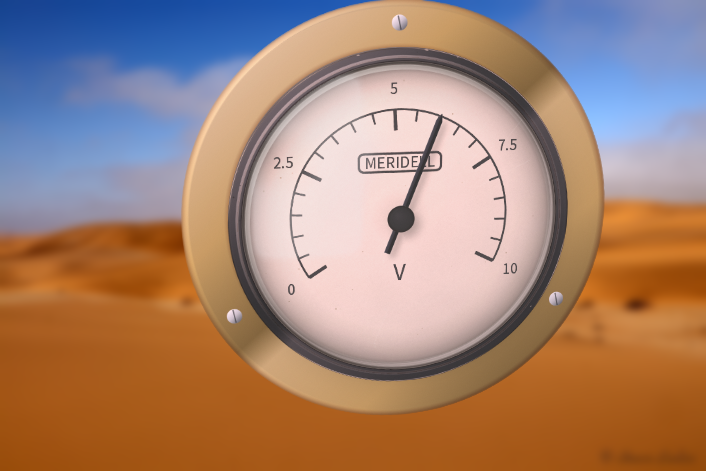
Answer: 6 V
